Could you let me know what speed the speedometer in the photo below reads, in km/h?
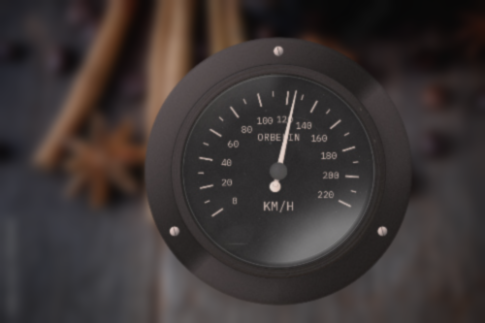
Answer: 125 km/h
